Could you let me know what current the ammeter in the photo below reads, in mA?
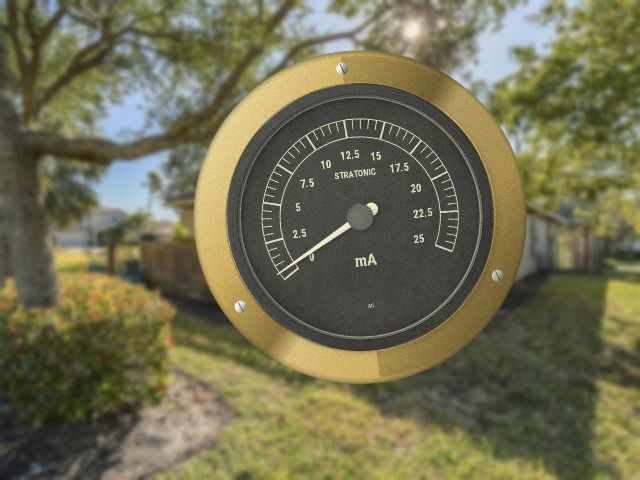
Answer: 0.5 mA
